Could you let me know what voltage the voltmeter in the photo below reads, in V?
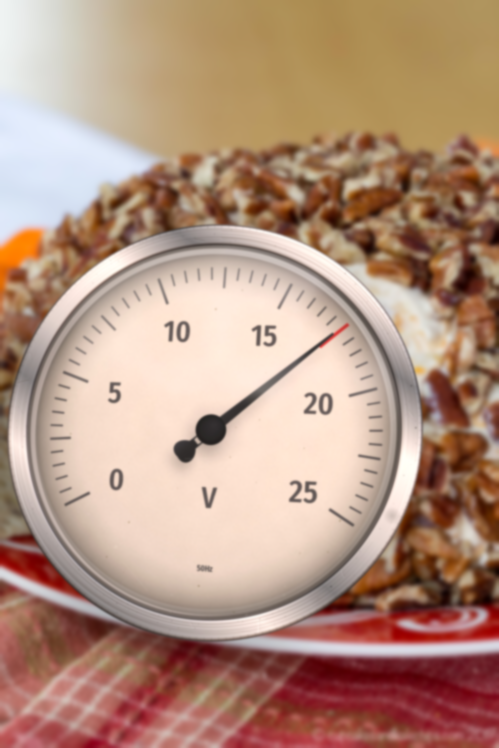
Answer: 17.5 V
